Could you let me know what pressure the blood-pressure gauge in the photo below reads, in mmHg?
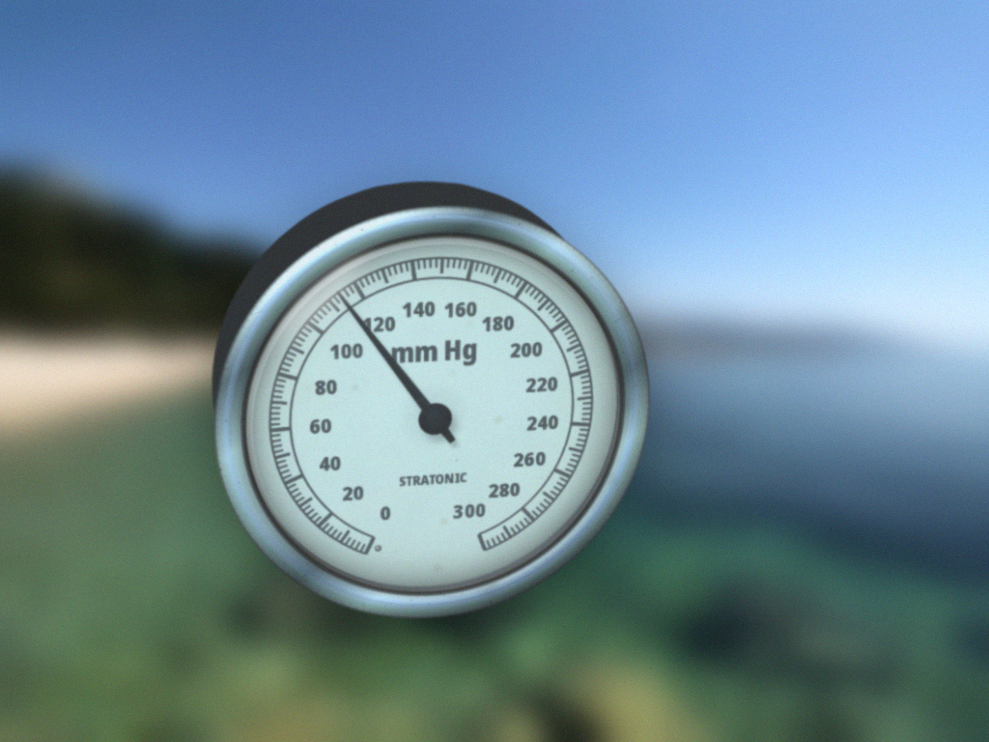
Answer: 114 mmHg
